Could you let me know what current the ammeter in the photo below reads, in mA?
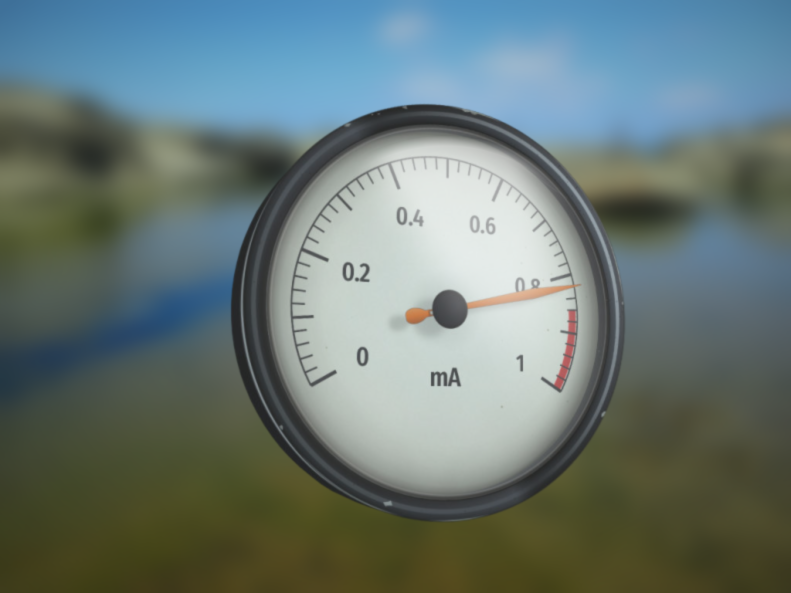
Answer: 0.82 mA
